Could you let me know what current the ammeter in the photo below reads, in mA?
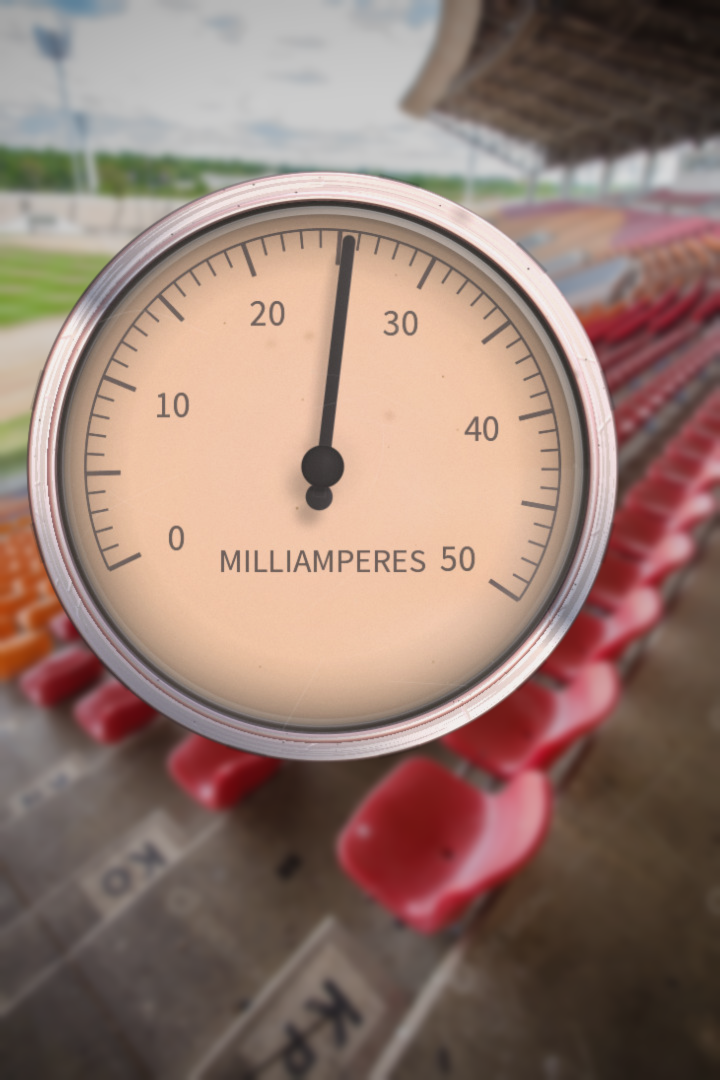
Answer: 25.5 mA
